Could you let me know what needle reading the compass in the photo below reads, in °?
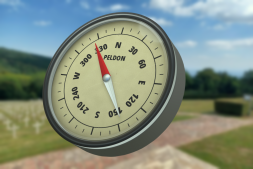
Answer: 325 °
